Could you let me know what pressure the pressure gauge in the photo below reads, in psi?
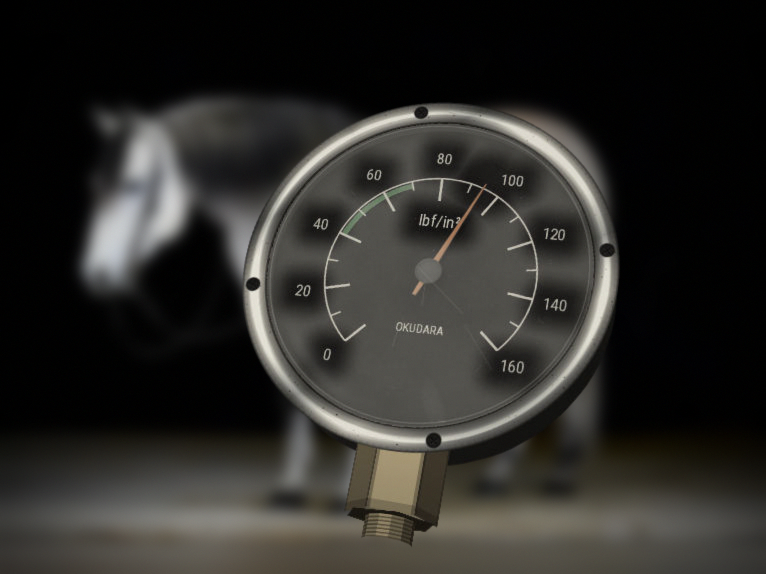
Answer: 95 psi
